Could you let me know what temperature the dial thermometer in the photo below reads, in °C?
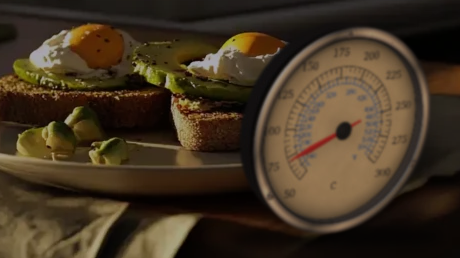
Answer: 75 °C
